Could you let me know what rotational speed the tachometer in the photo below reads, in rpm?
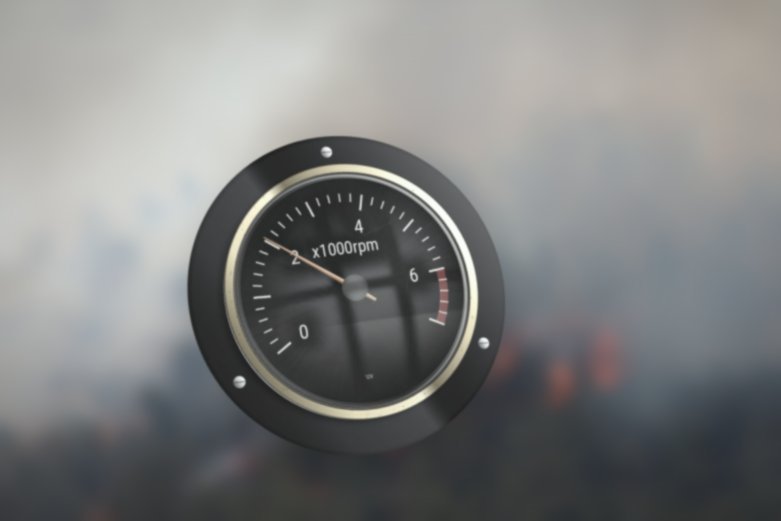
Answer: 2000 rpm
